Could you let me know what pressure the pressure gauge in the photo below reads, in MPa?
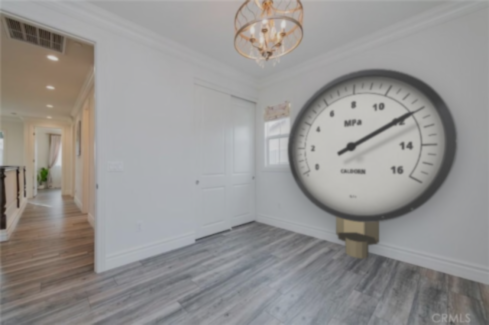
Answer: 12 MPa
